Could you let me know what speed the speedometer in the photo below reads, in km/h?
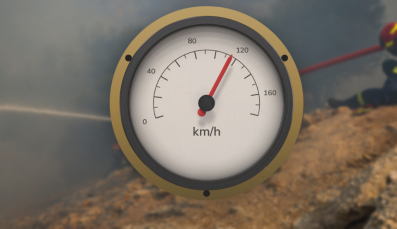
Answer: 115 km/h
